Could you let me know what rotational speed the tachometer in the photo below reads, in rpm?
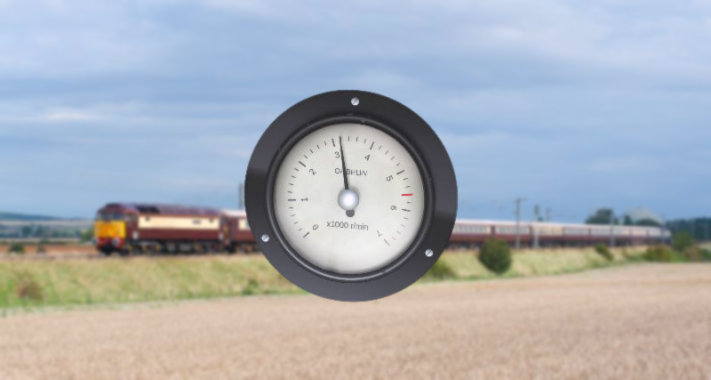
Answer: 3200 rpm
